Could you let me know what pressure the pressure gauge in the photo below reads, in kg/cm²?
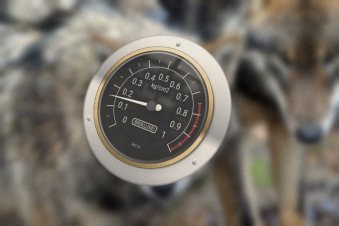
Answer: 0.15 kg/cm²
